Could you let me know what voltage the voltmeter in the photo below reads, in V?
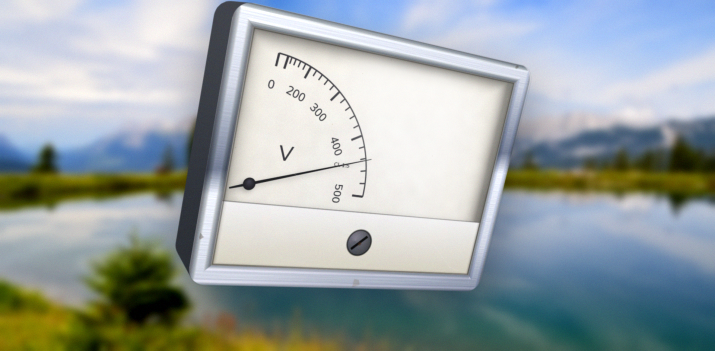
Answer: 440 V
